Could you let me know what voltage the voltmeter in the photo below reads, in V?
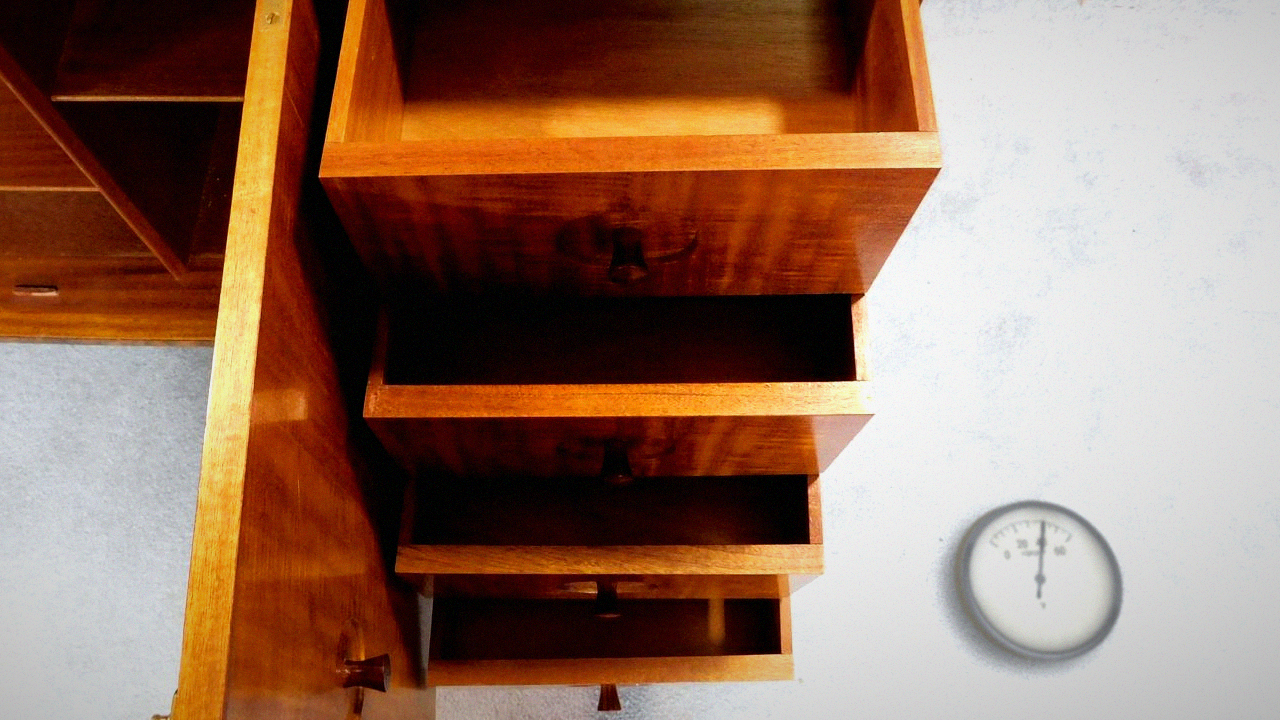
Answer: 40 V
